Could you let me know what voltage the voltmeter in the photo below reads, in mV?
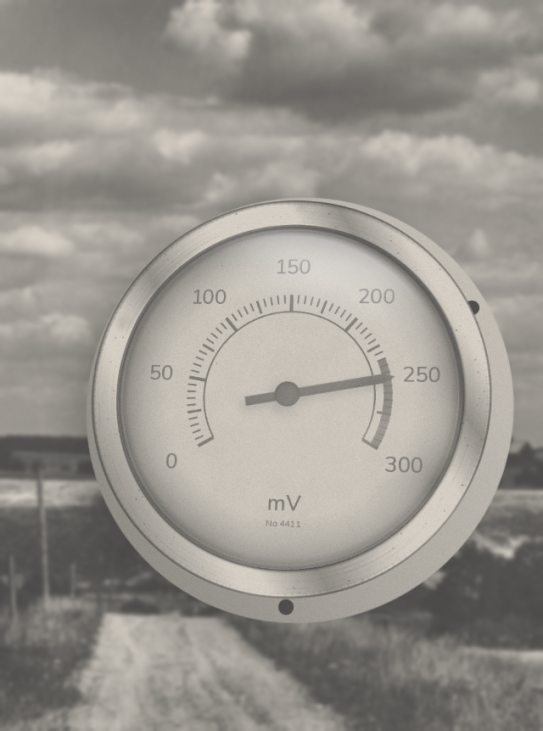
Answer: 250 mV
